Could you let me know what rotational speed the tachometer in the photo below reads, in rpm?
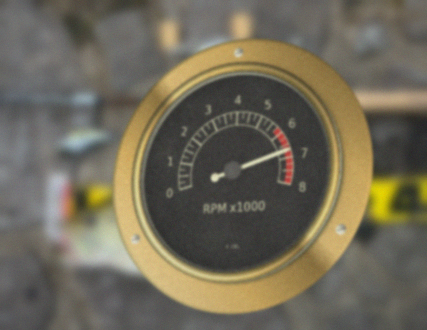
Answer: 6750 rpm
